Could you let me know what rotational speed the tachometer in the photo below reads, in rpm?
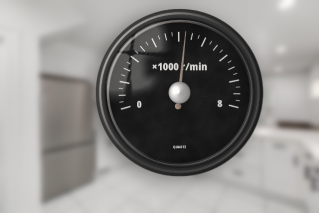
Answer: 4250 rpm
